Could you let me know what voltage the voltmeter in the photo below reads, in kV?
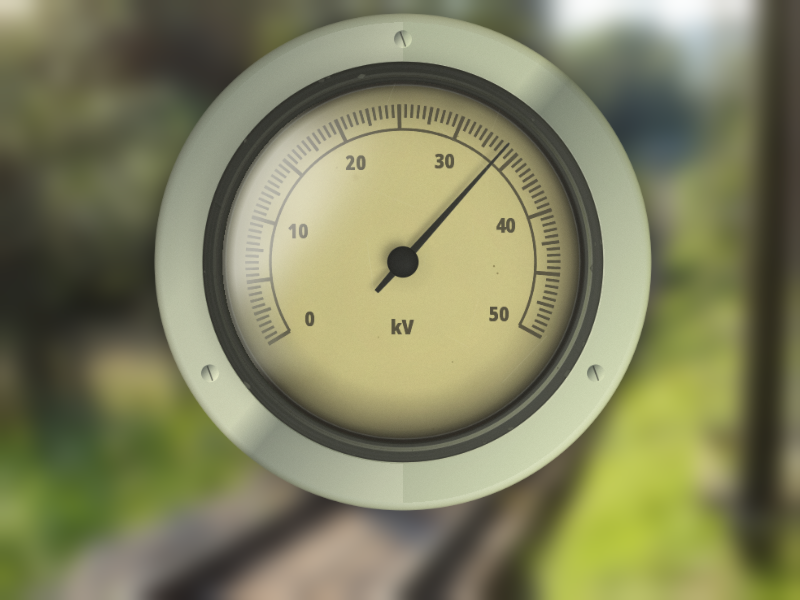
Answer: 34 kV
